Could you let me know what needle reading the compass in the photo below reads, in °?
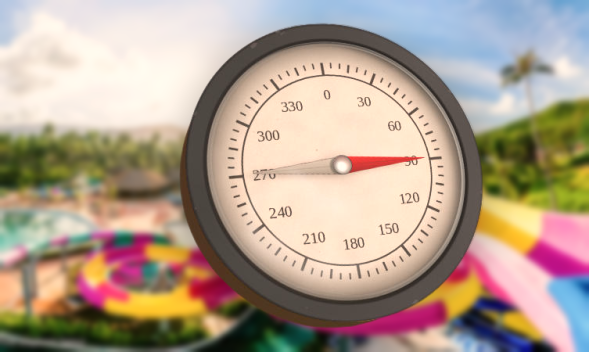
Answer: 90 °
